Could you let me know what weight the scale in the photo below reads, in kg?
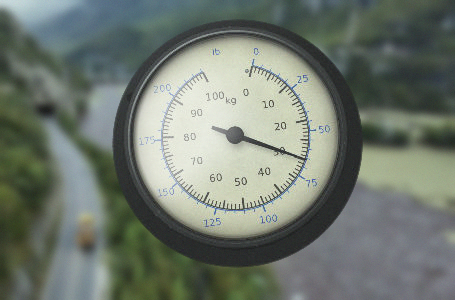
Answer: 30 kg
